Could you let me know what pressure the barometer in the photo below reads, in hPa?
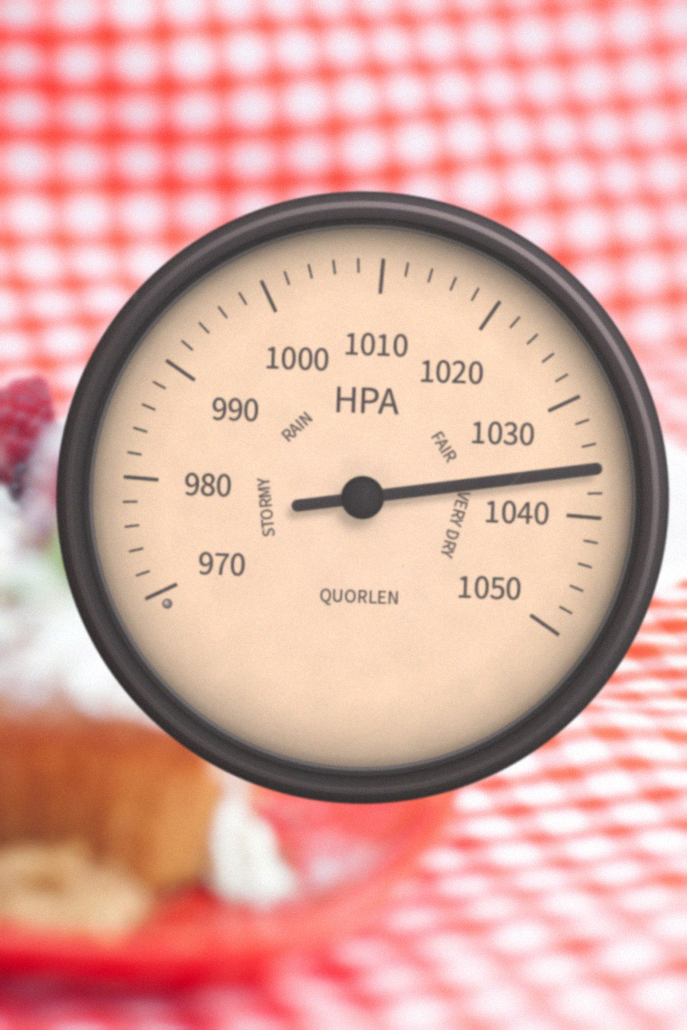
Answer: 1036 hPa
